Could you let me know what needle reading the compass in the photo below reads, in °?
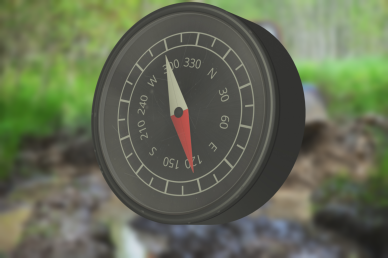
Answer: 120 °
